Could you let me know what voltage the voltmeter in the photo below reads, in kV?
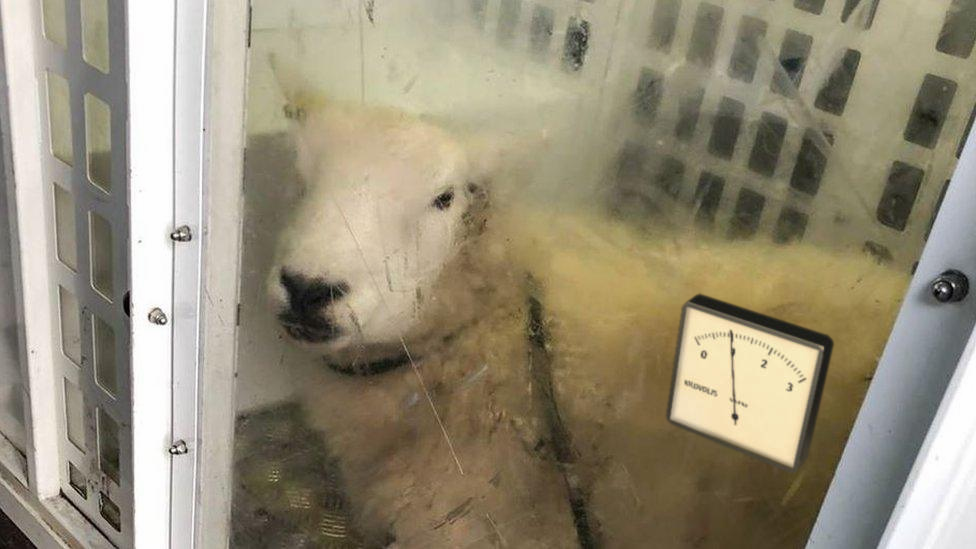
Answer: 1 kV
